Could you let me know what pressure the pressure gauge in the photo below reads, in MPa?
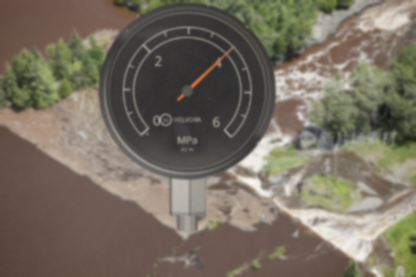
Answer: 4 MPa
